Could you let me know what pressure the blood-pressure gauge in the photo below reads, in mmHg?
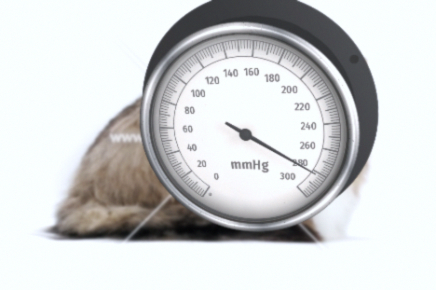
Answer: 280 mmHg
